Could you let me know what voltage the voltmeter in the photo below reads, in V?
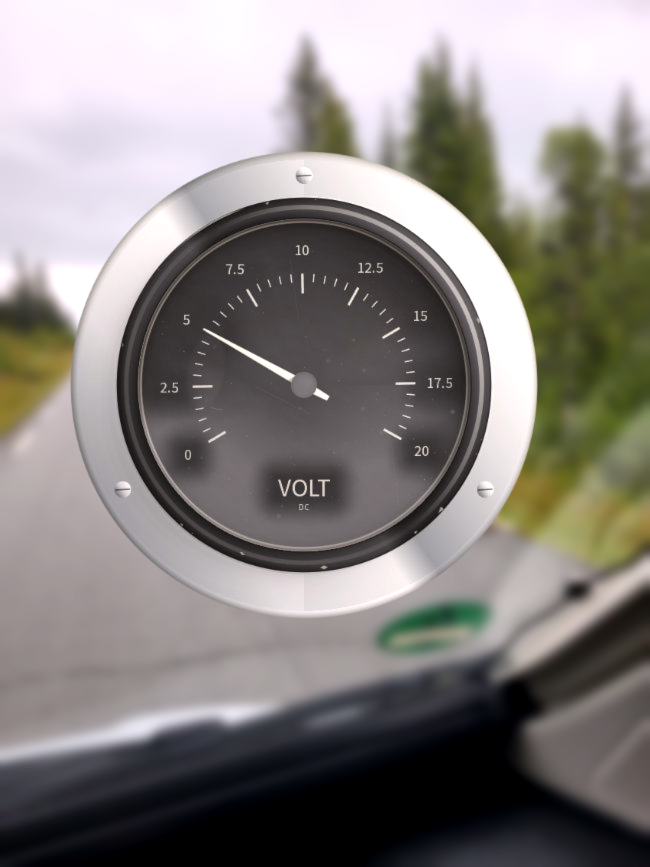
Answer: 5 V
